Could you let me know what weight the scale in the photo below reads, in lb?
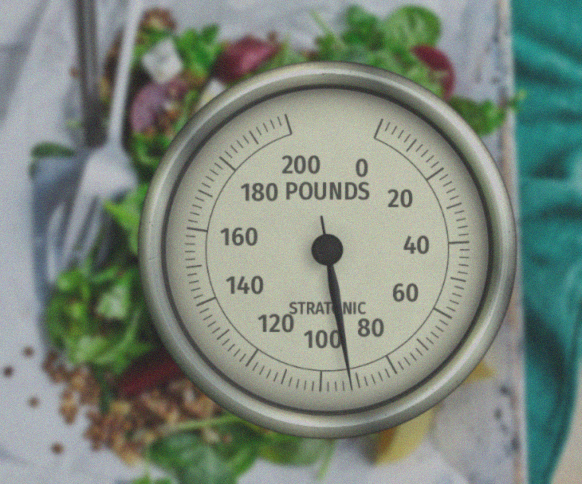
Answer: 92 lb
